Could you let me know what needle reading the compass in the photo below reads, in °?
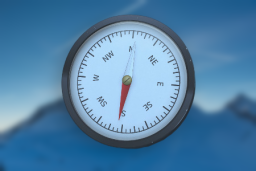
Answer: 185 °
